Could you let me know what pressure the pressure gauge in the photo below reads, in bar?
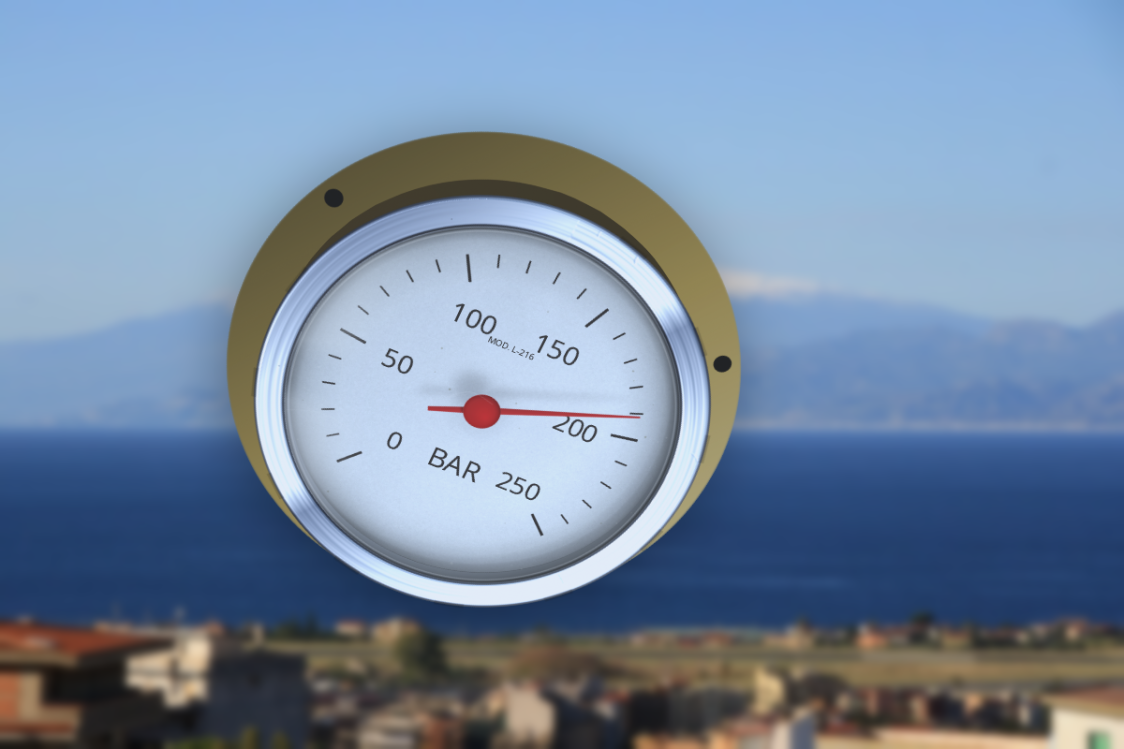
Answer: 190 bar
